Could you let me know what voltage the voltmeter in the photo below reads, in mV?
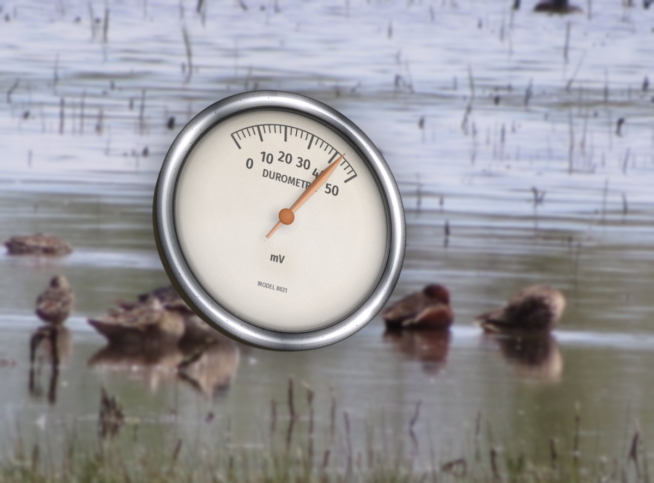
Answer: 42 mV
